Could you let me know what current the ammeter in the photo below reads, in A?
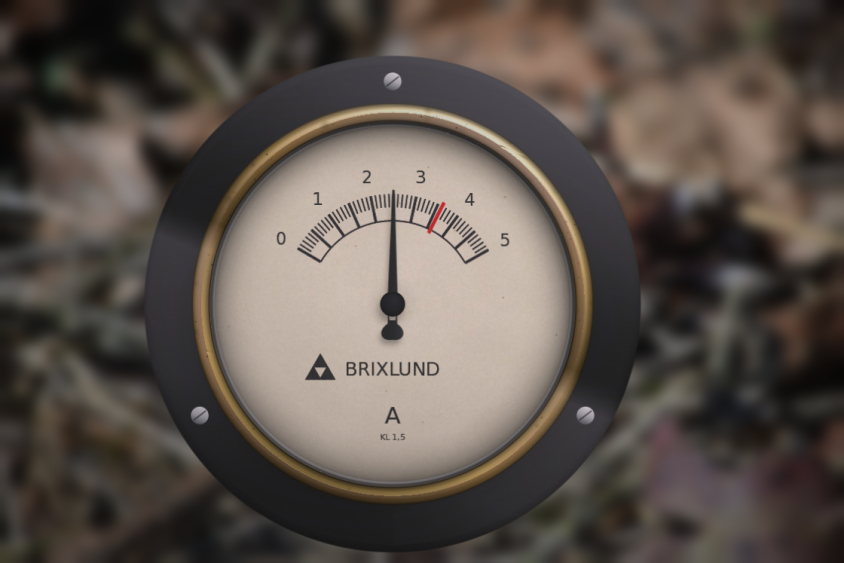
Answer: 2.5 A
